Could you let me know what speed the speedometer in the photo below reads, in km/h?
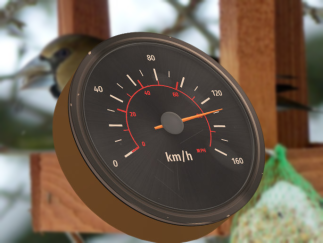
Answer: 130 km/h
